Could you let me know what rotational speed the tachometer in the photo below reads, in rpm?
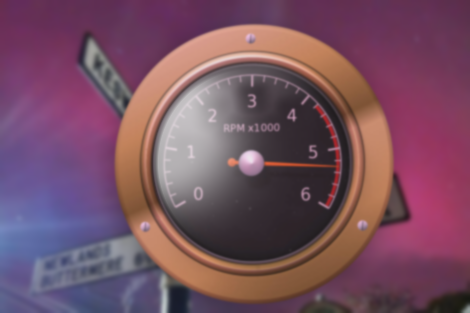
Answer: 5300 rpm
